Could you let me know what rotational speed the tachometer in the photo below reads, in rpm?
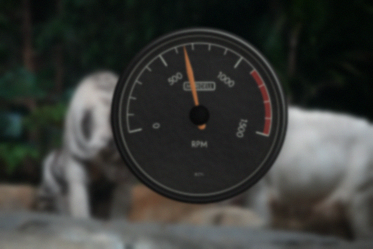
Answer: 650 rpm
